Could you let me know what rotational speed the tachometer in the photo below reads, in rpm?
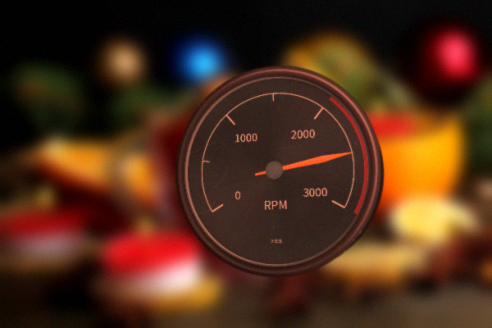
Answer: 2500 rpm
